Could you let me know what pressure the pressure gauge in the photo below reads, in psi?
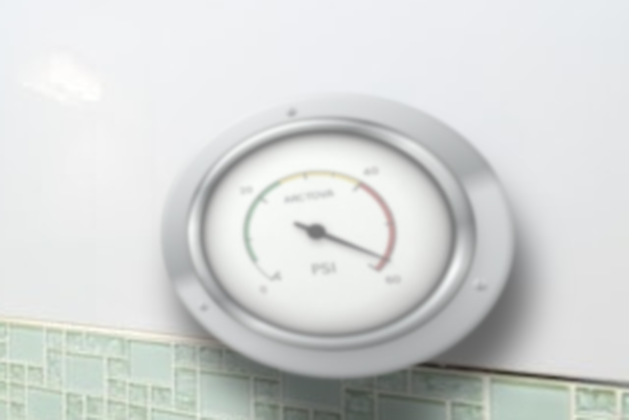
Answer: 57.5 psi
